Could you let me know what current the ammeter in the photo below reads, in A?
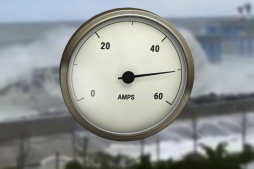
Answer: 50 A
